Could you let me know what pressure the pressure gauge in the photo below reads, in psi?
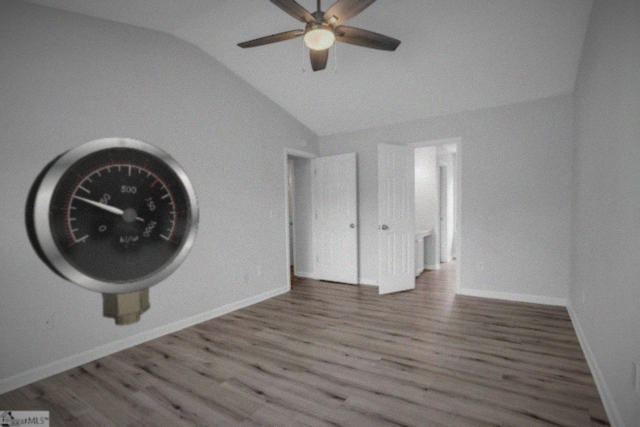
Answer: 200 psi
